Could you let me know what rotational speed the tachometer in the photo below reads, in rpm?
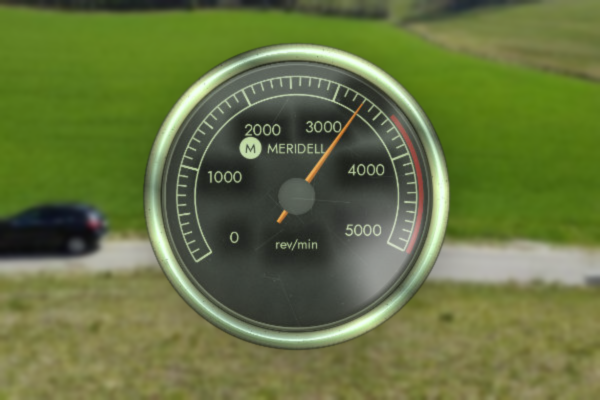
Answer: 3300 rpm
